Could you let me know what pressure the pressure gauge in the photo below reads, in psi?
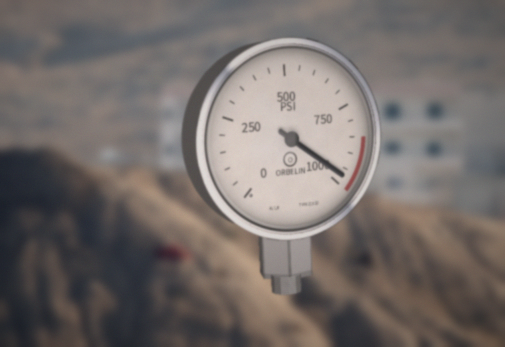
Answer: 975 psi
